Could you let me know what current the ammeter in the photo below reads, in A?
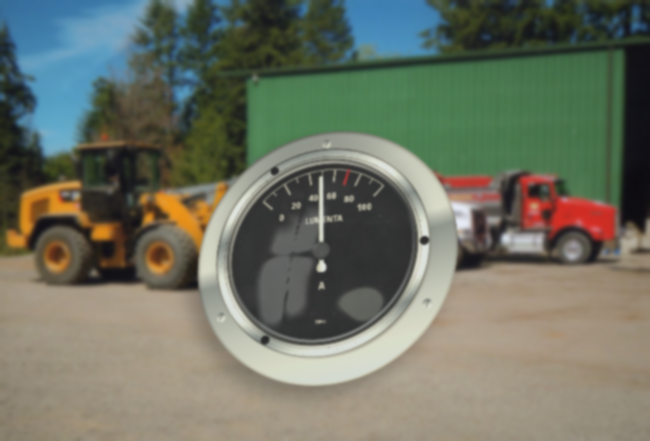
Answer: 50 A
